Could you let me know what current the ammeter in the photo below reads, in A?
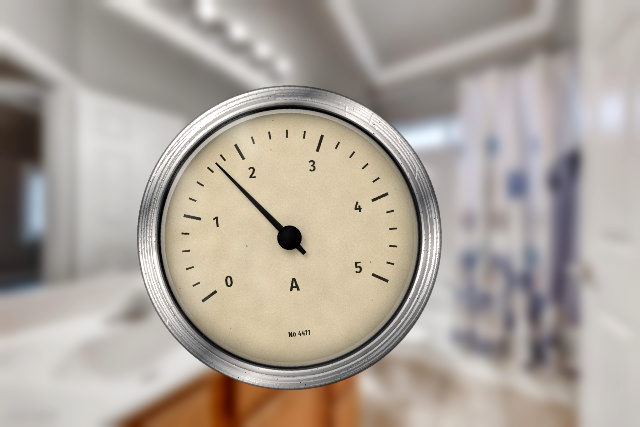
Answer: 1.7 A
